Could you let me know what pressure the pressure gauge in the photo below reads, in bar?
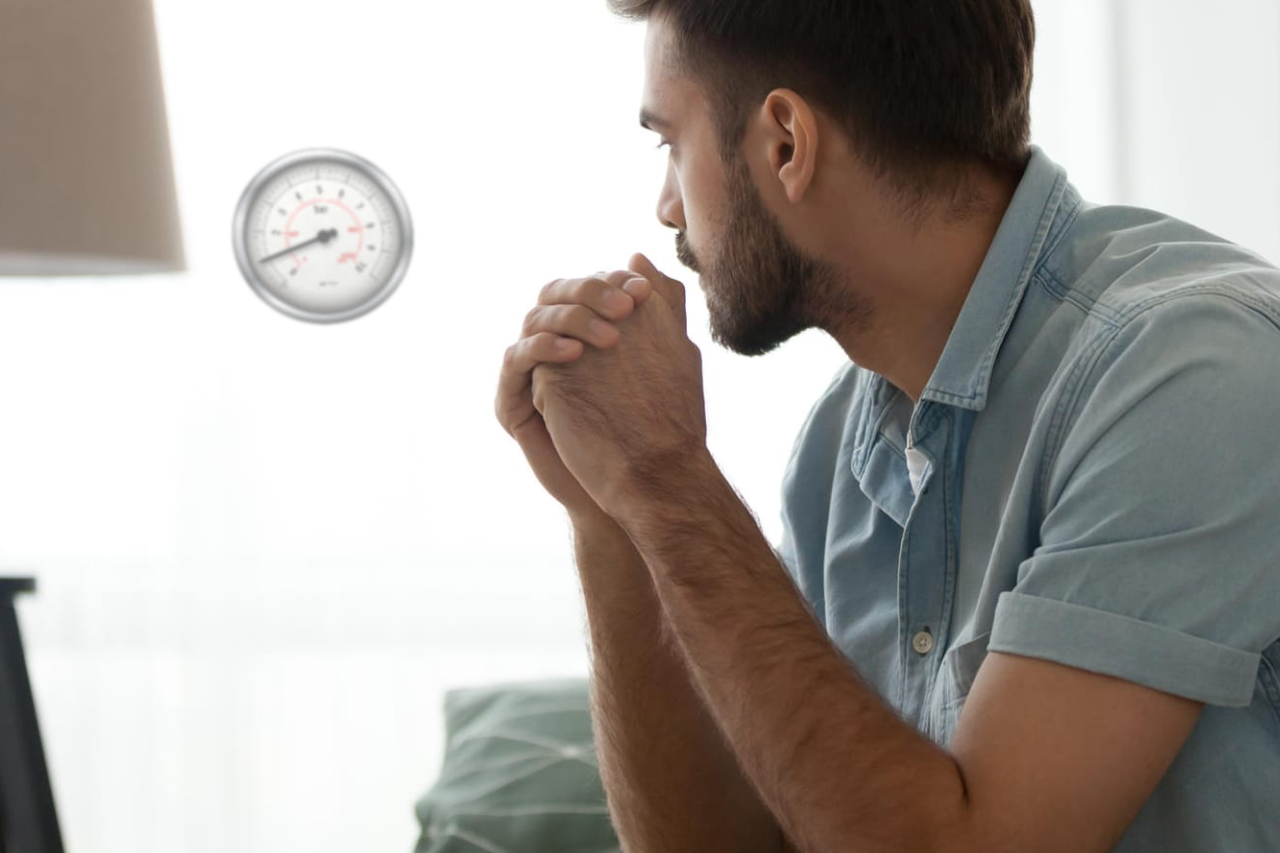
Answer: 1 bar
